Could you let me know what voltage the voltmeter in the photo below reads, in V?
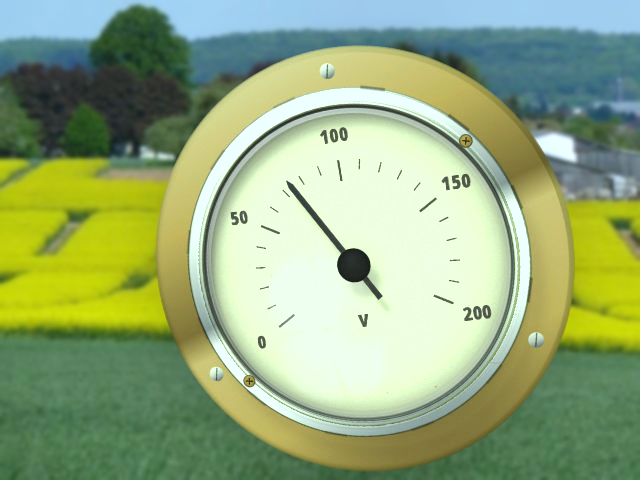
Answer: 75 V
